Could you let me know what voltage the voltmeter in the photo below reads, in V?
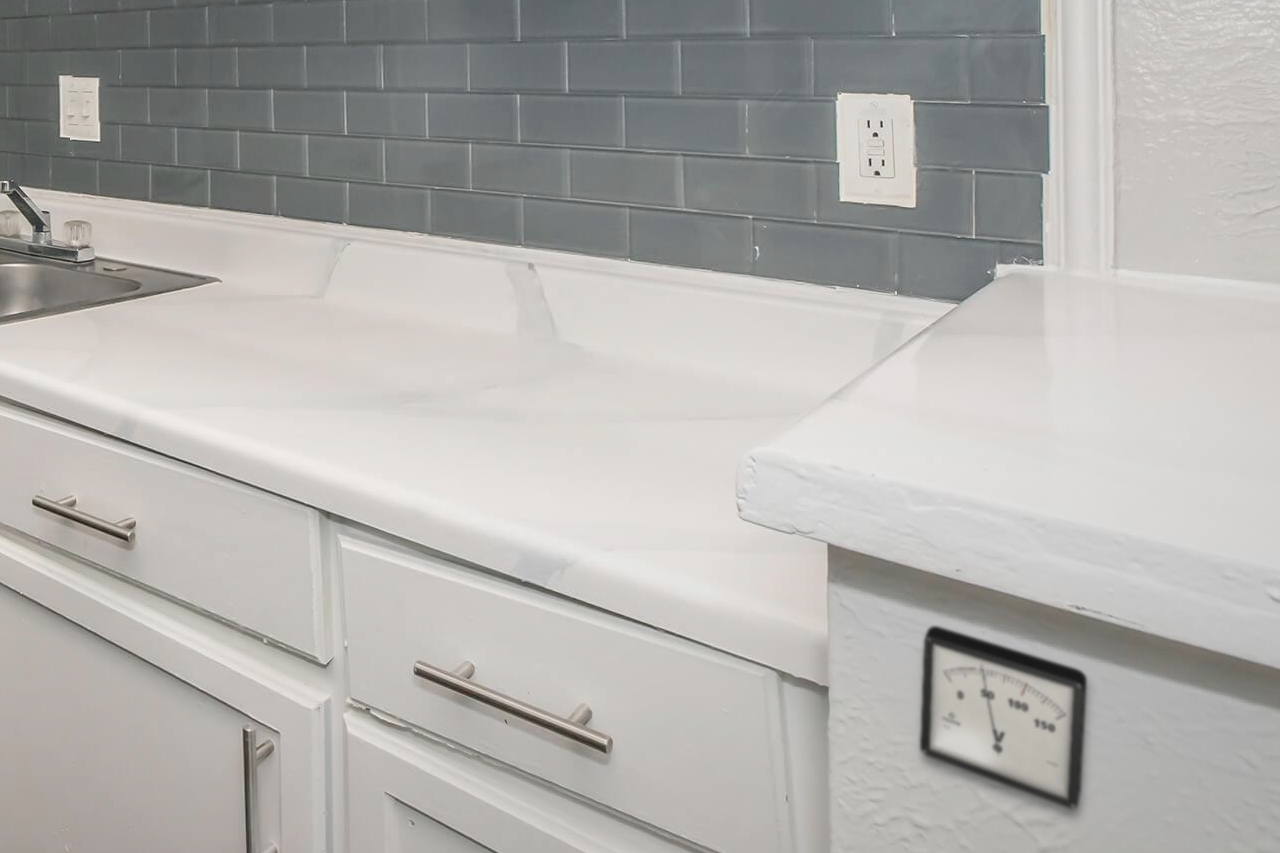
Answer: 50 V
